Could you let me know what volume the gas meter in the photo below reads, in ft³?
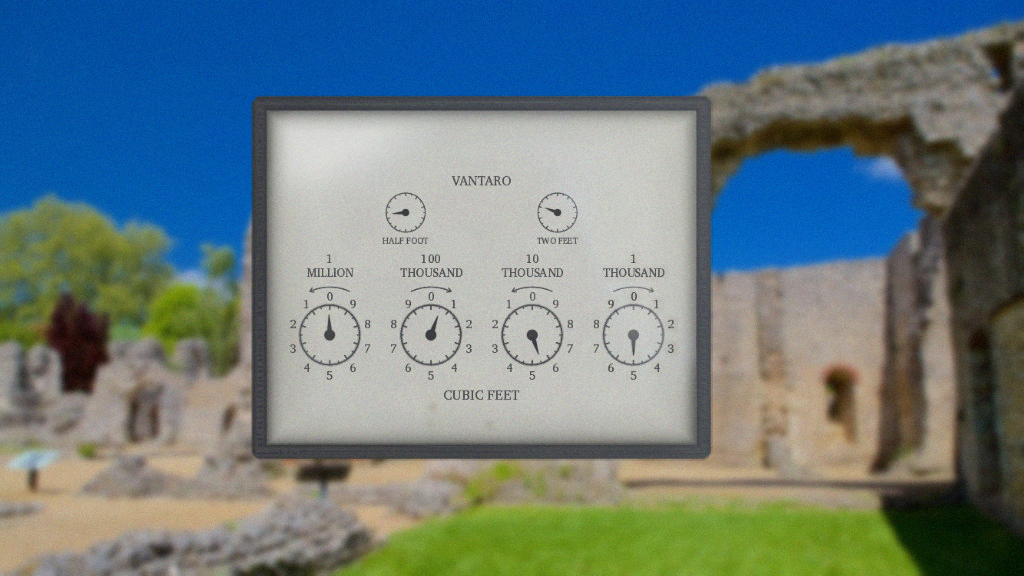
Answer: 5500 ft³
